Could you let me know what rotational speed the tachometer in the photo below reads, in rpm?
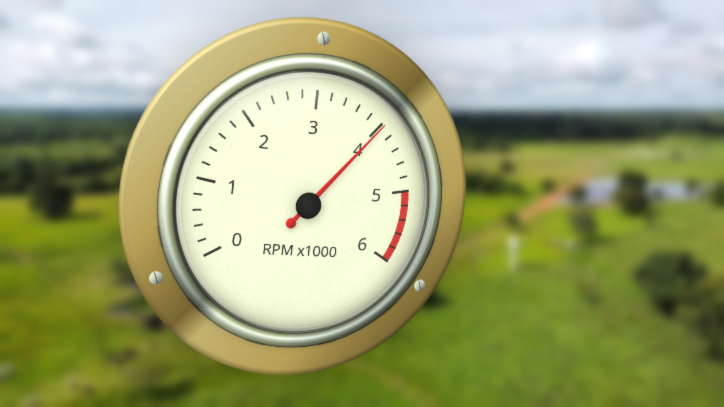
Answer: 4000 rpm
